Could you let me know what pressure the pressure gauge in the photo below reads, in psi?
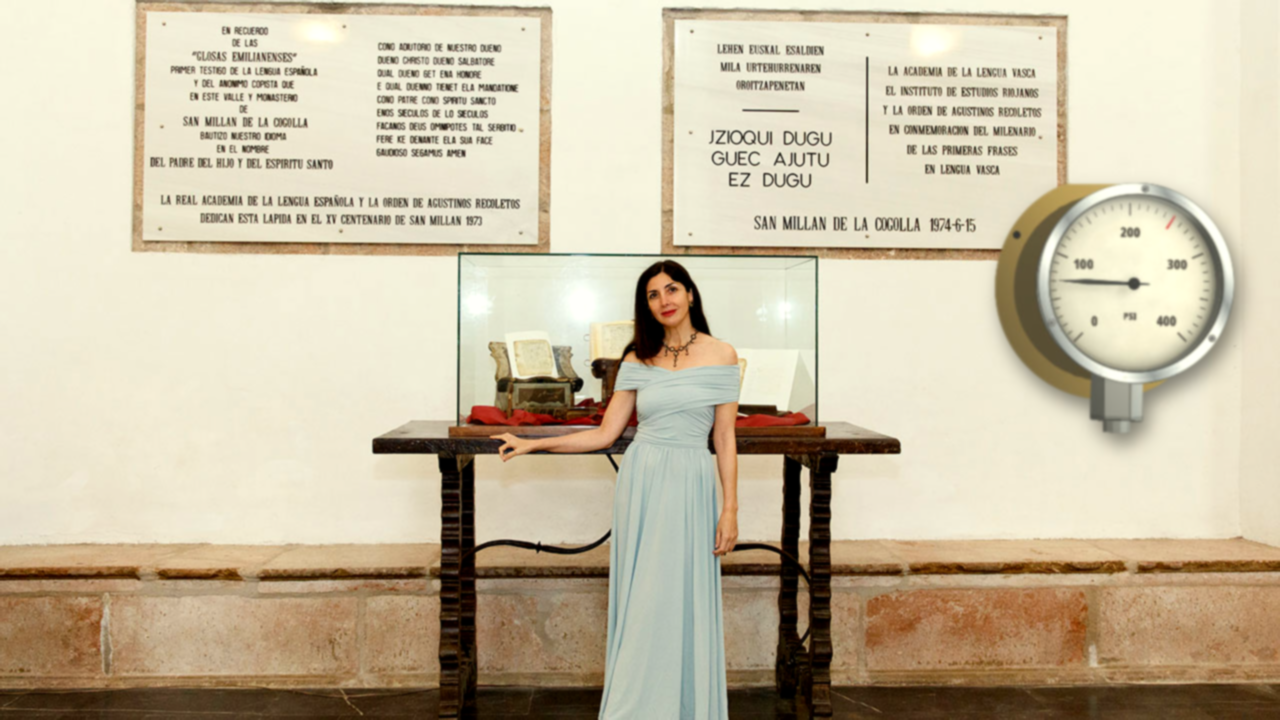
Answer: 70 psi
